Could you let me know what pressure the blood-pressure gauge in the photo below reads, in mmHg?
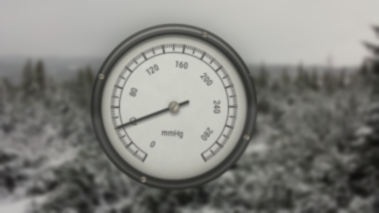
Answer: 40 mmHg
